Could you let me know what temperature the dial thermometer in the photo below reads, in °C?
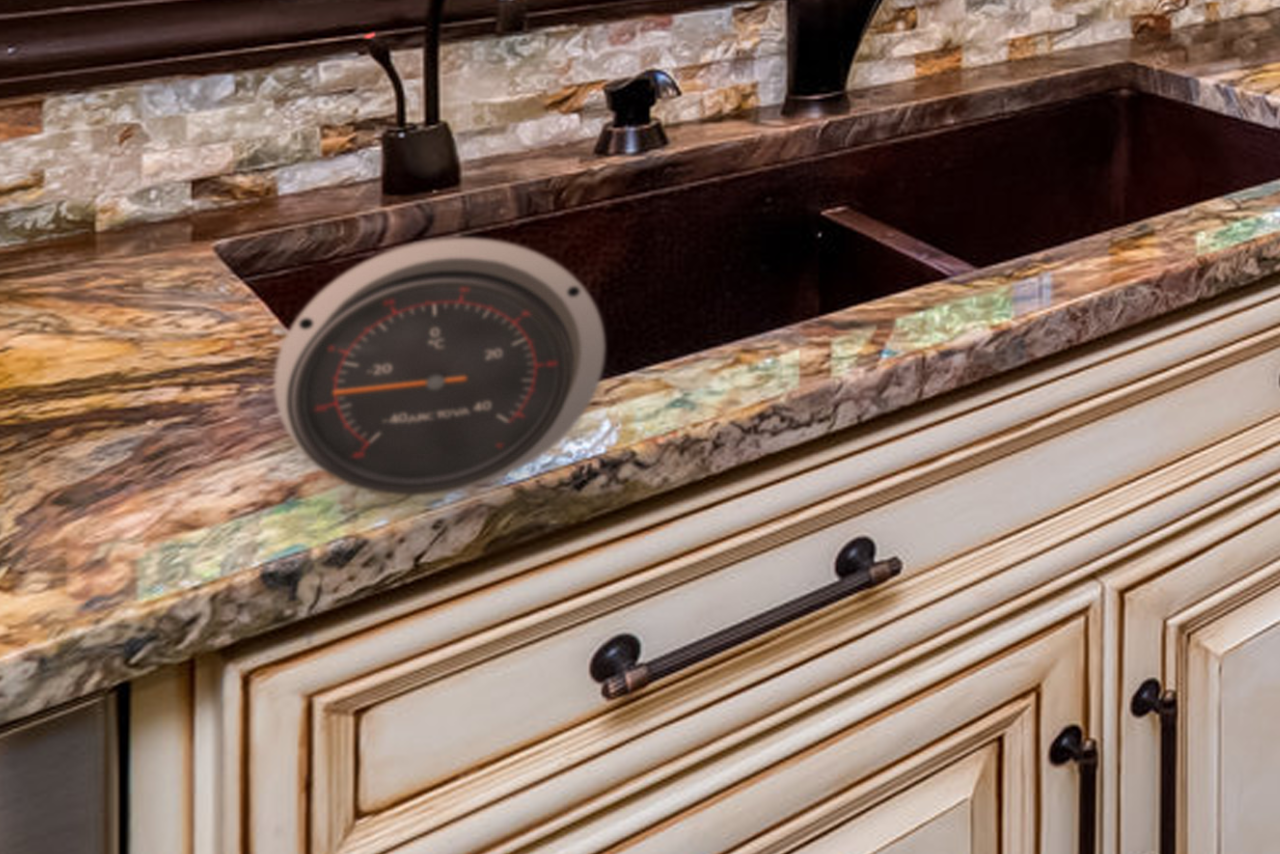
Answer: -26 °C
